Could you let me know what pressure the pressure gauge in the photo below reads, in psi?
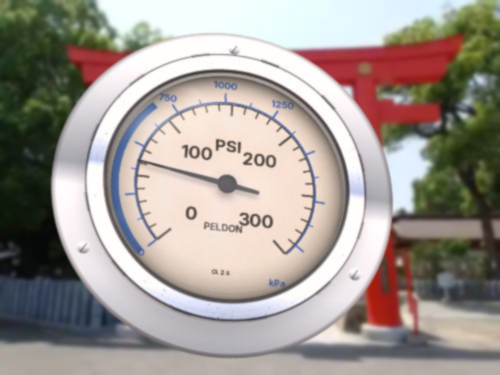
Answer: 60 psi
